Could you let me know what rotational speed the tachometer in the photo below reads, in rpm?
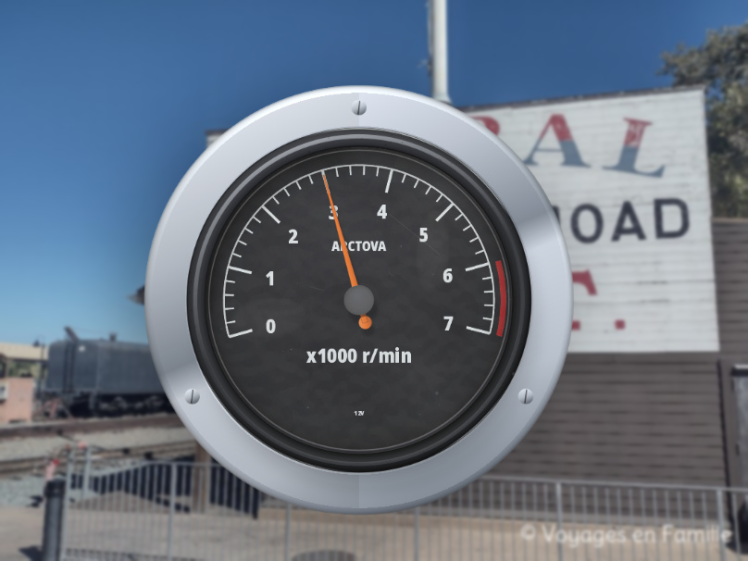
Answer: 3000 rpm
